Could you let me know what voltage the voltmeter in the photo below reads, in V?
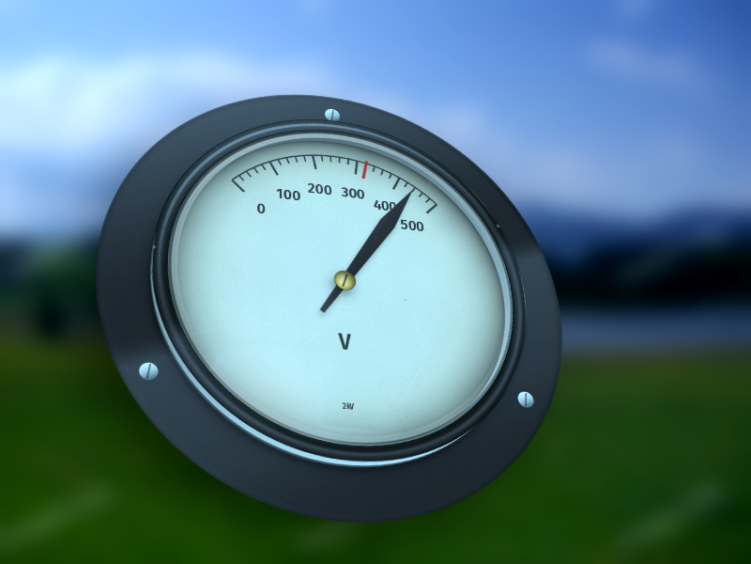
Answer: 440 V
